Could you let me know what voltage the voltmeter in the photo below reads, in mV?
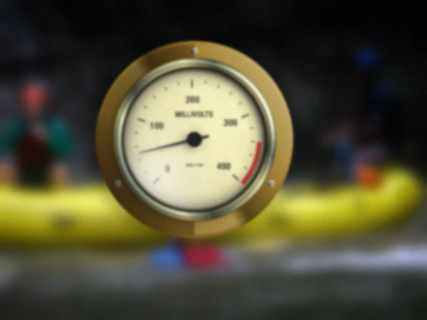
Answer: 50 mV
